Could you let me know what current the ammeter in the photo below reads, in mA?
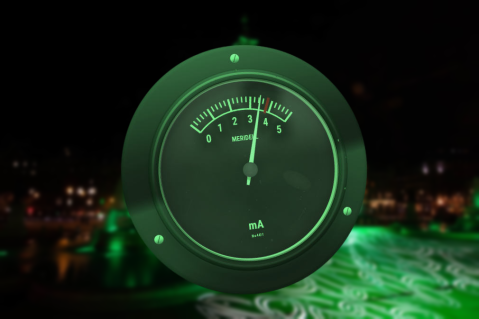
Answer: 3.4 mA
